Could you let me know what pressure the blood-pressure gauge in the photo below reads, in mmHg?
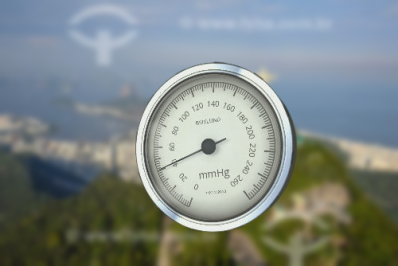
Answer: 40 mmHg
